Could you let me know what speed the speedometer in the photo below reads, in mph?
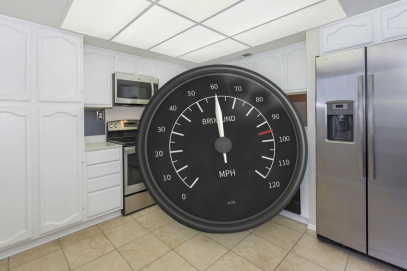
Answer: 60 mph
